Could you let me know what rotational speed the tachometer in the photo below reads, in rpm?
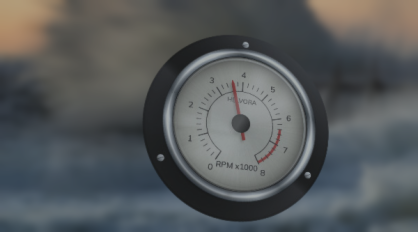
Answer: 3600 rpm
